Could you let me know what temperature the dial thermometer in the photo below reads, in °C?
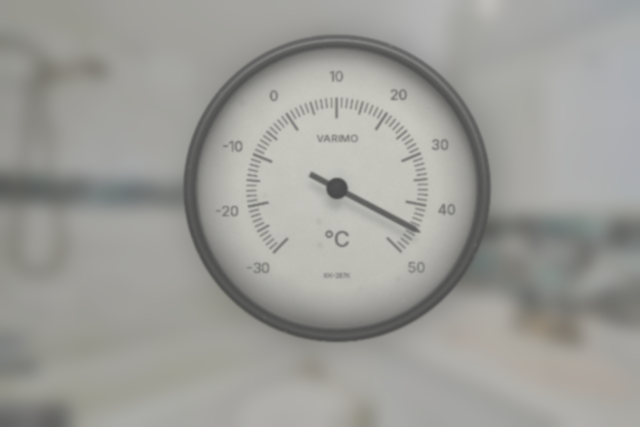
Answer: 45 °C
